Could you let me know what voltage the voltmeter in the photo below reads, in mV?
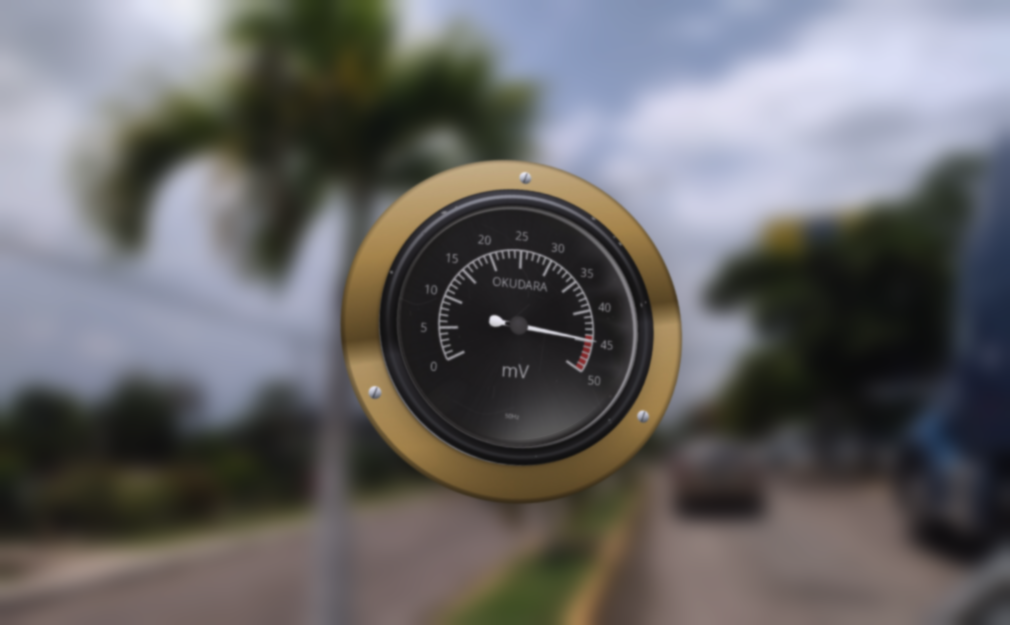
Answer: 45 mV
